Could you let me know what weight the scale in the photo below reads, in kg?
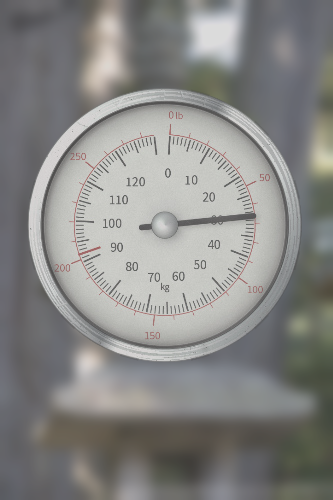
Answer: 30 kg
